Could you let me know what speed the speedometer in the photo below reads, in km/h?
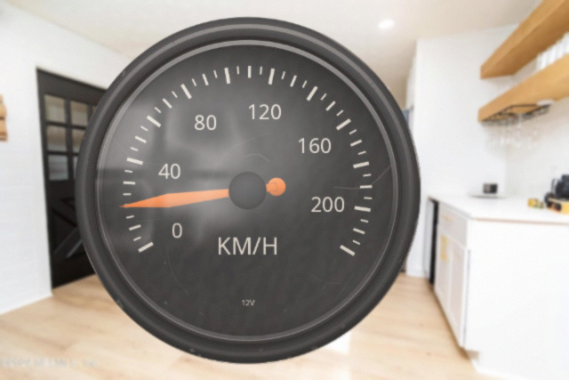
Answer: 20 km/h
